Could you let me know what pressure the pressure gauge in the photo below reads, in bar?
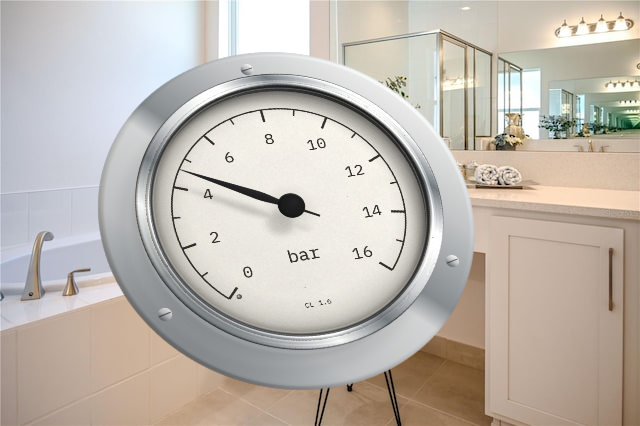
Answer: 4.5 bar
